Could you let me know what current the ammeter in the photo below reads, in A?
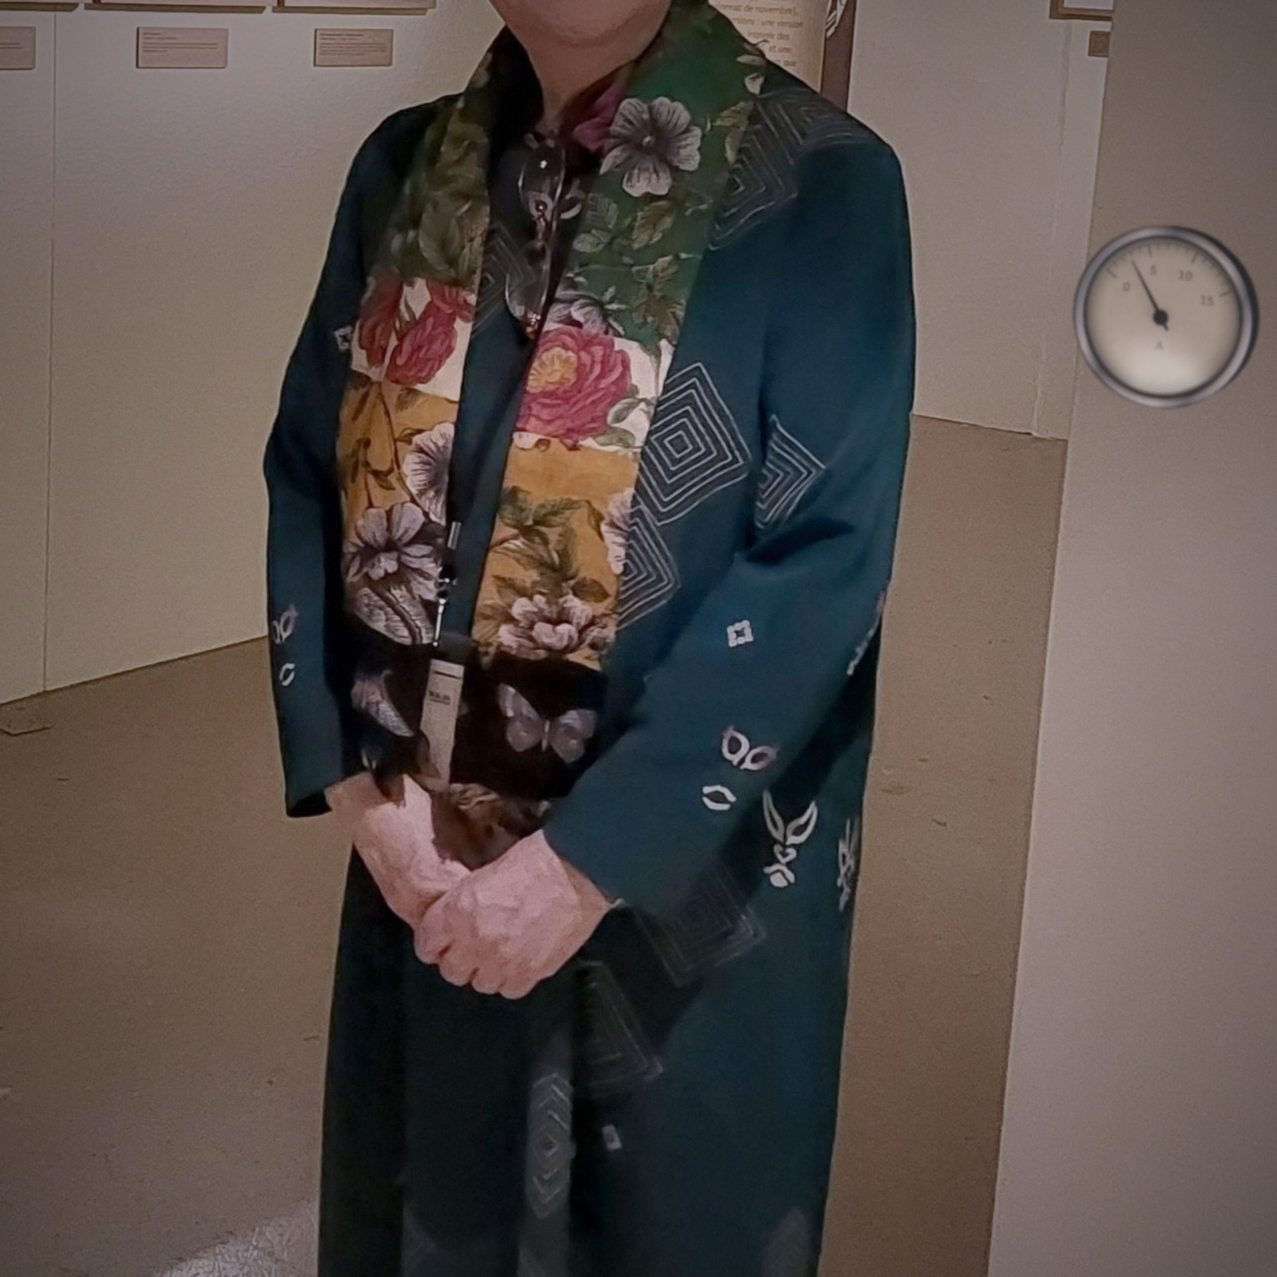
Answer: 3 A
